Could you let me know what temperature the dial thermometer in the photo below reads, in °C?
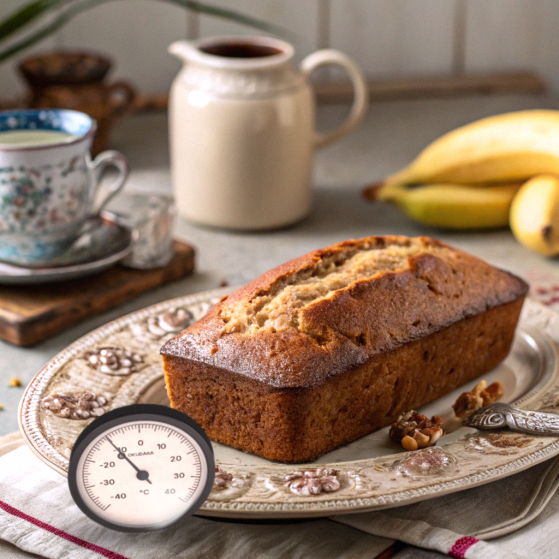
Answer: -10 °C
